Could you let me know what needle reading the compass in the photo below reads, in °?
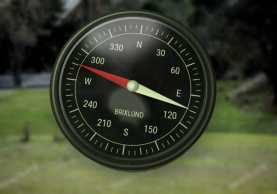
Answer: 285 °
